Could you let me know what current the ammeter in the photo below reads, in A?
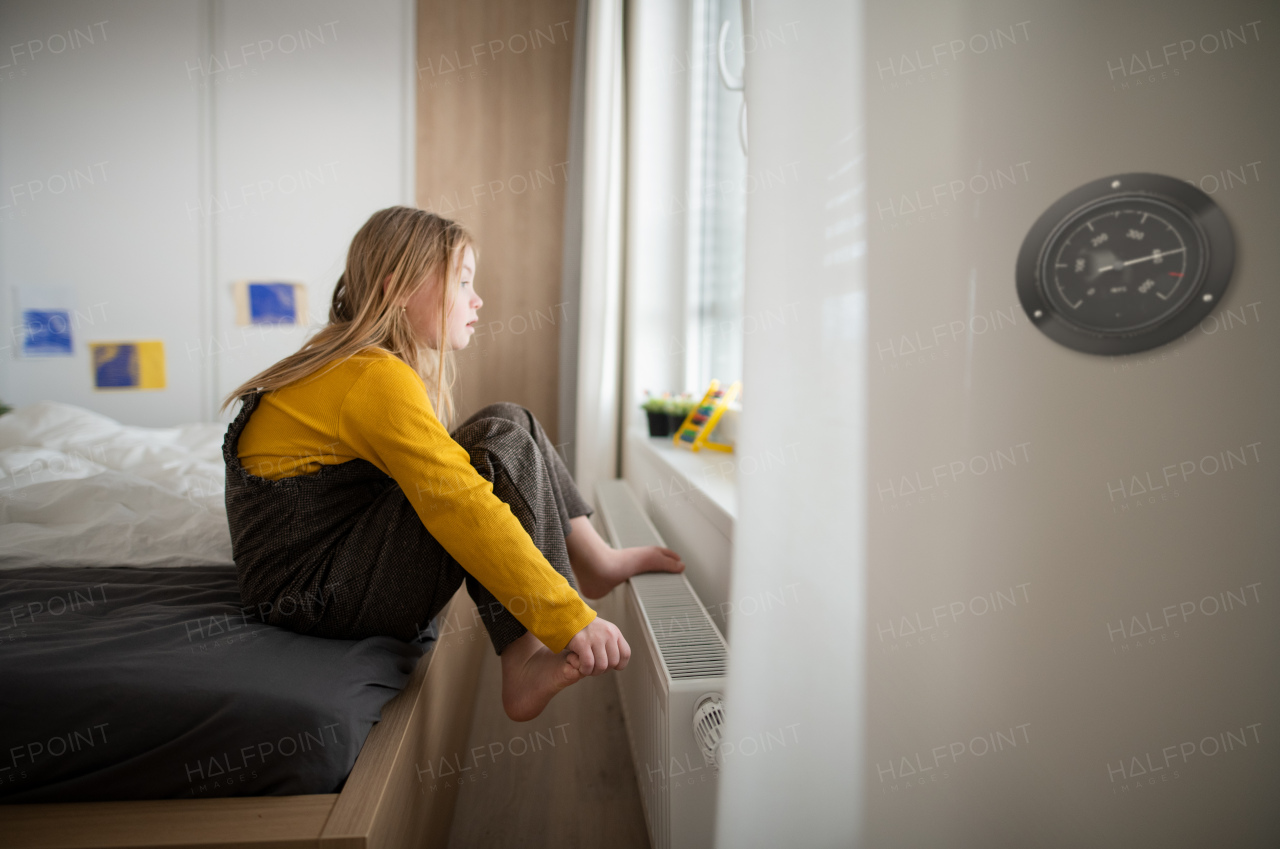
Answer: 400 A
